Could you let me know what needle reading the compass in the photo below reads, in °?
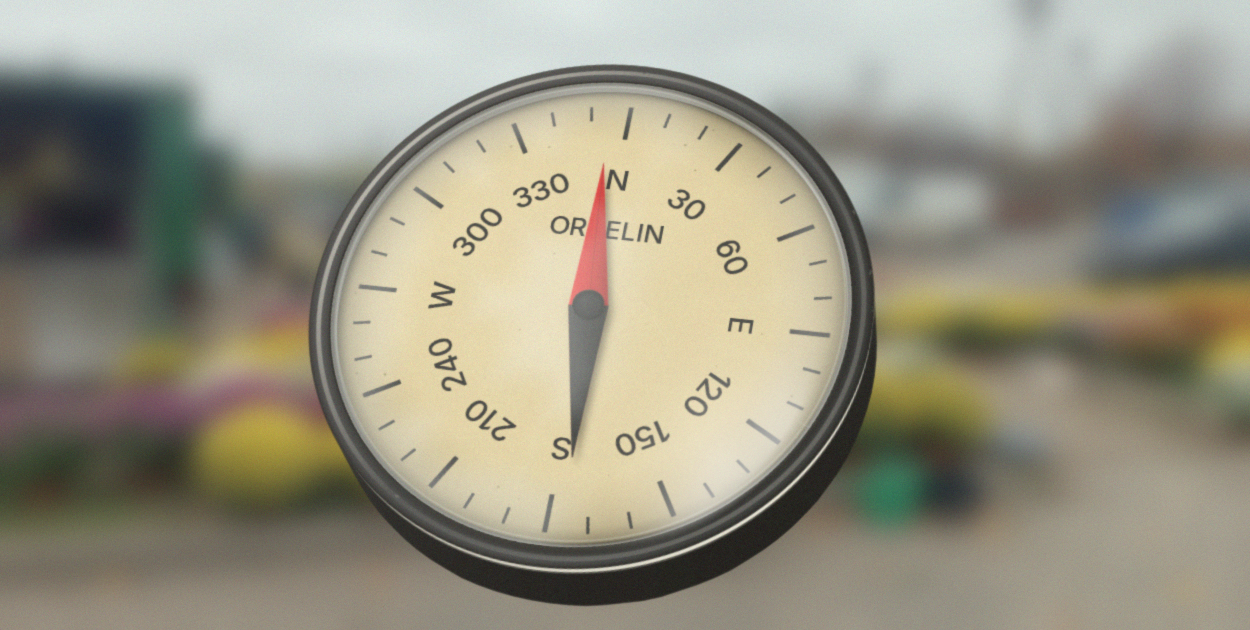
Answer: 355 °
